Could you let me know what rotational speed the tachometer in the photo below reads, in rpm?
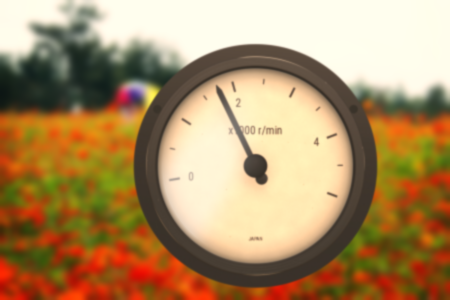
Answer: 1750 rpm
